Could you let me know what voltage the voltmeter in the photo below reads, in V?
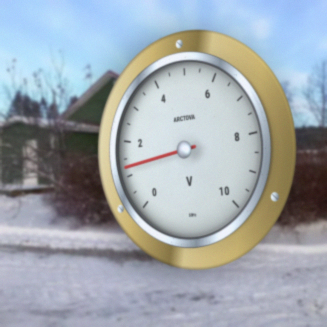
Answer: 1.25 V
